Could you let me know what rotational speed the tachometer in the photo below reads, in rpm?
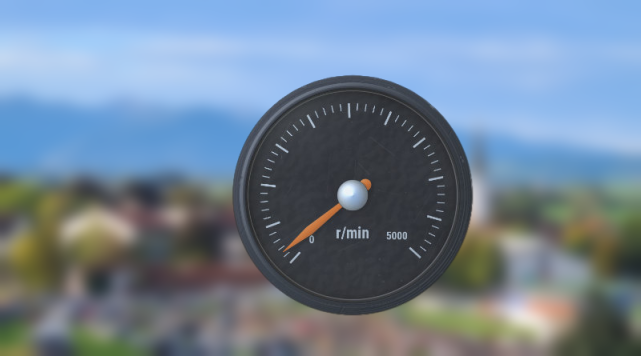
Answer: 150 rpm
